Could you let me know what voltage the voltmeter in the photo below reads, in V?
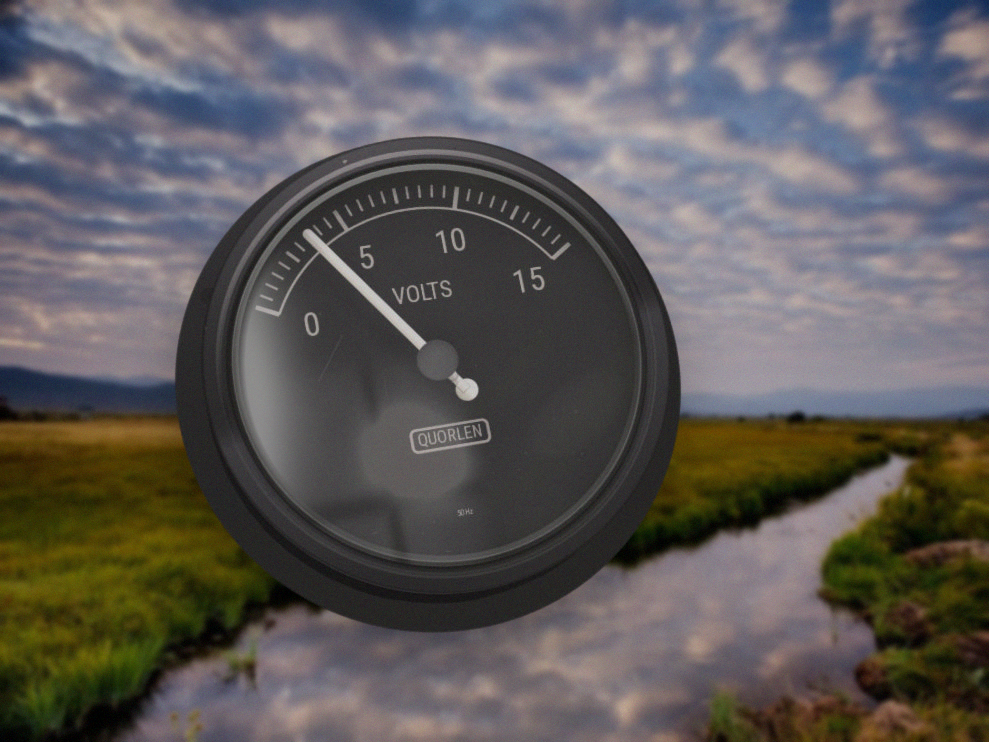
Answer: 3.5 V
